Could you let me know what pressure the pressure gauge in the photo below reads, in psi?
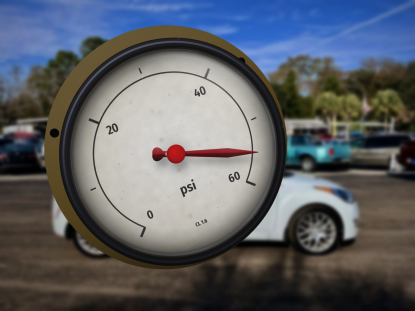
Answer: 55 psi
